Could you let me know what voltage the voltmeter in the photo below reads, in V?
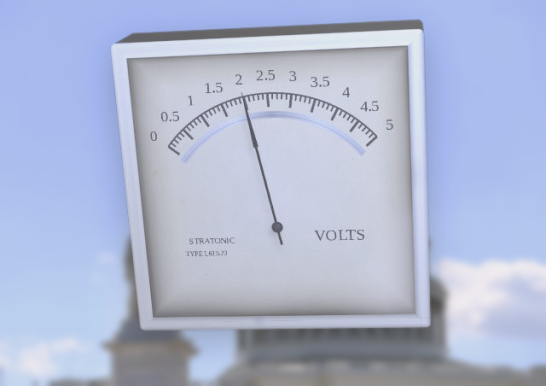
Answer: 2 V
